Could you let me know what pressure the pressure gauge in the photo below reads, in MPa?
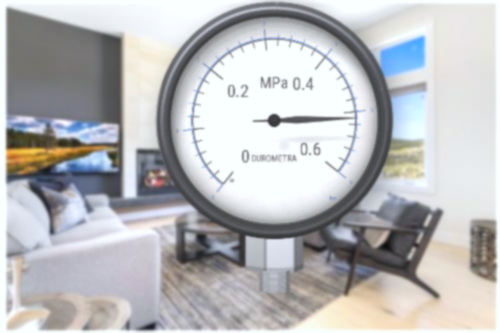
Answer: 0.51 MPa
